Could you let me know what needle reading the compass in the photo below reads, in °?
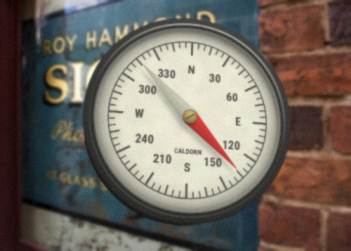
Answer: 135 °
